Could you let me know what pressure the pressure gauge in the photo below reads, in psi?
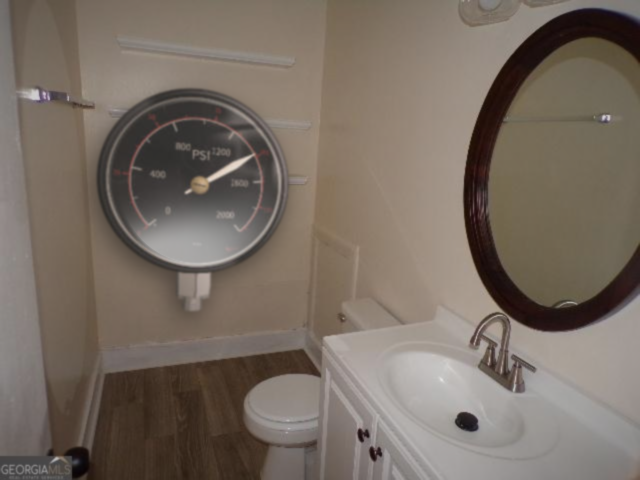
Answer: 1400 psi
